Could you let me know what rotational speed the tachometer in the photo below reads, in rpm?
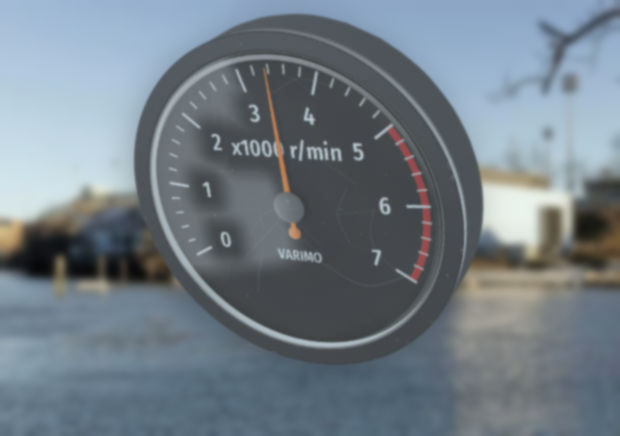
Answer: 3400 rpm
